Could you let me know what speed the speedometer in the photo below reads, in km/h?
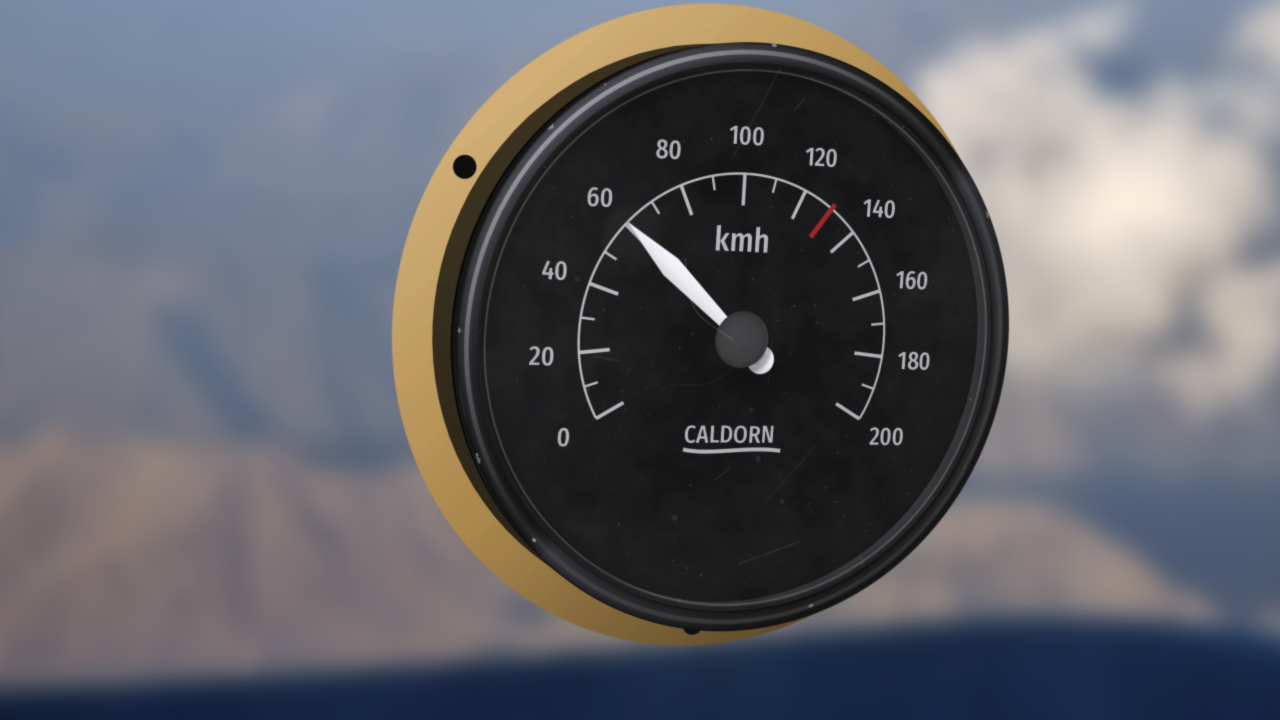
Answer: 60 km/h
